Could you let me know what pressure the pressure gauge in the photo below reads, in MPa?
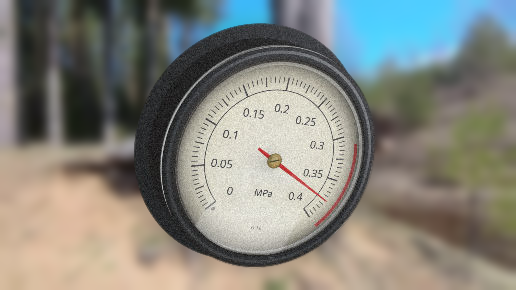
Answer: 0.375 MPa
